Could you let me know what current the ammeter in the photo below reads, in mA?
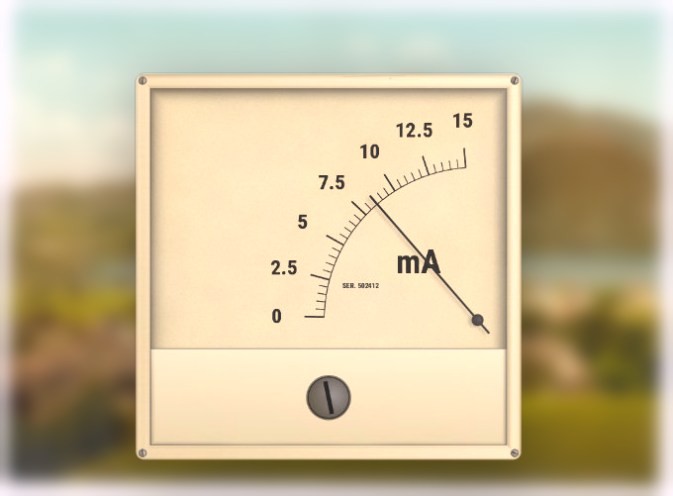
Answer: 8.5 mA
